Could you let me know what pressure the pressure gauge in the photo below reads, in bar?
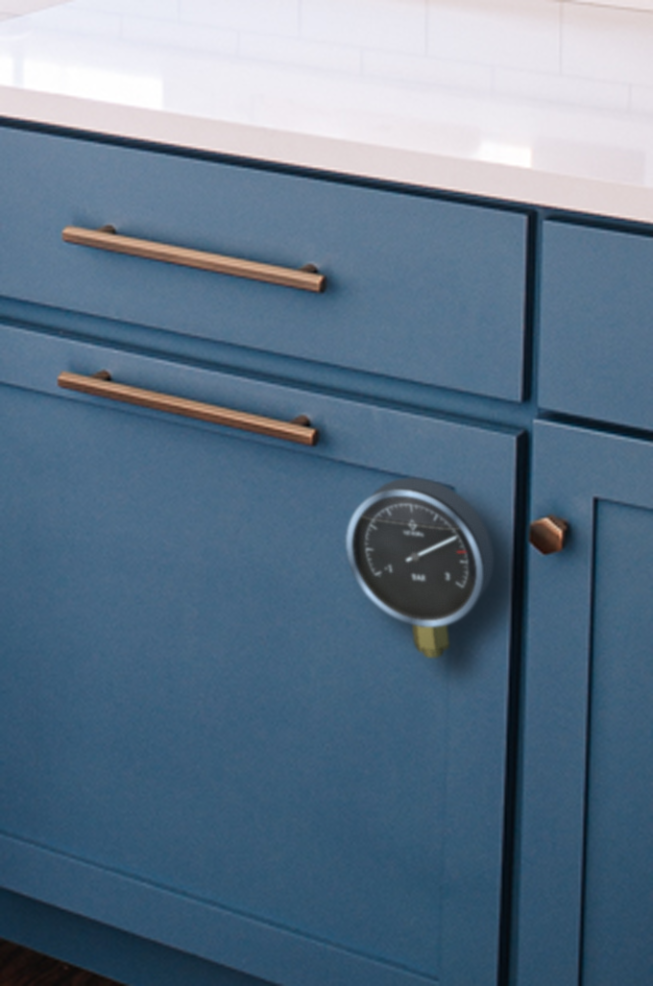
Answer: 2 bar
